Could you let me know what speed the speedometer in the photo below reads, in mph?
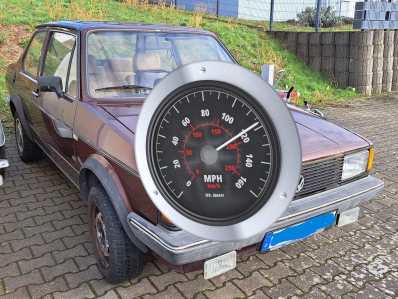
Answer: 117.5 mph
